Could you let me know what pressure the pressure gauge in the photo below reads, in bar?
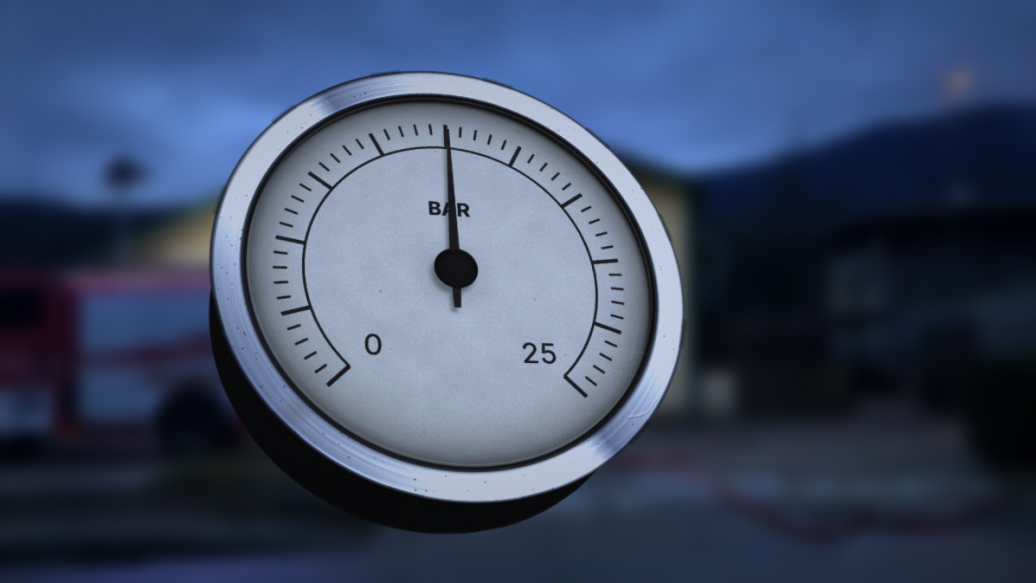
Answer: 12.5 bar
